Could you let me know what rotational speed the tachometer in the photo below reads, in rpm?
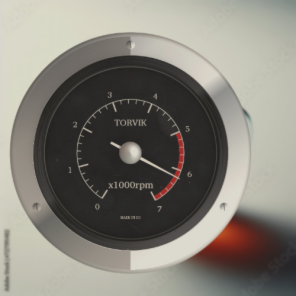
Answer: 6200 rpm
